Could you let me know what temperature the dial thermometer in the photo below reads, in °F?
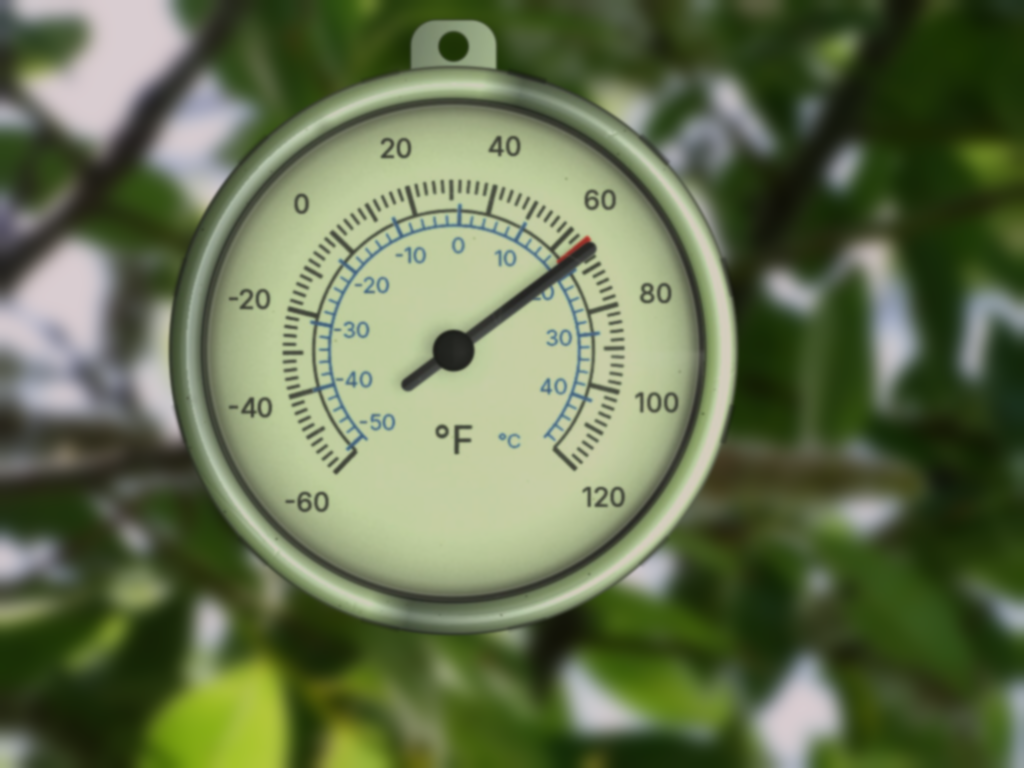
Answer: 66 °F
